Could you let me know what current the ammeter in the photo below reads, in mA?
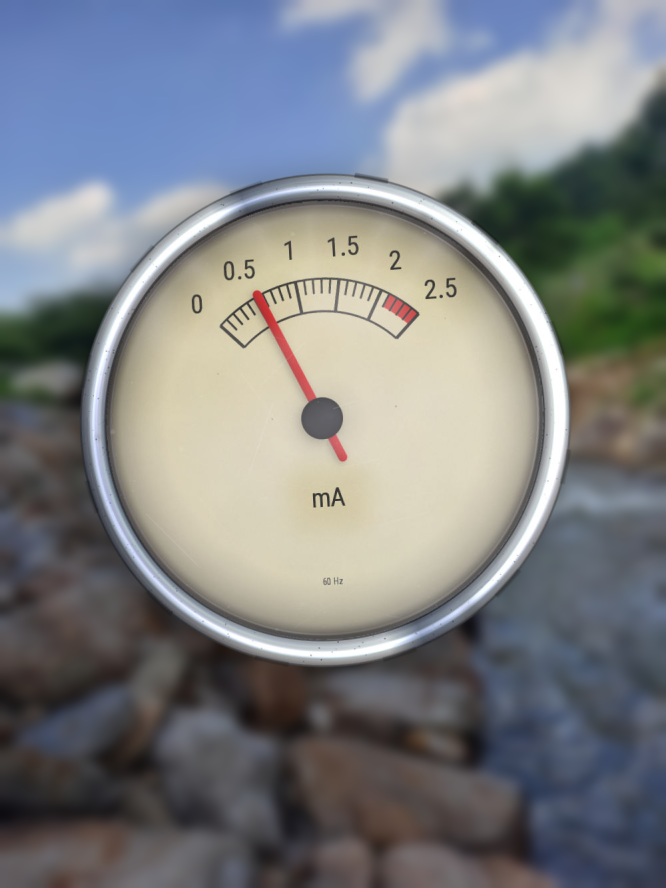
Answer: 0.55 mA
